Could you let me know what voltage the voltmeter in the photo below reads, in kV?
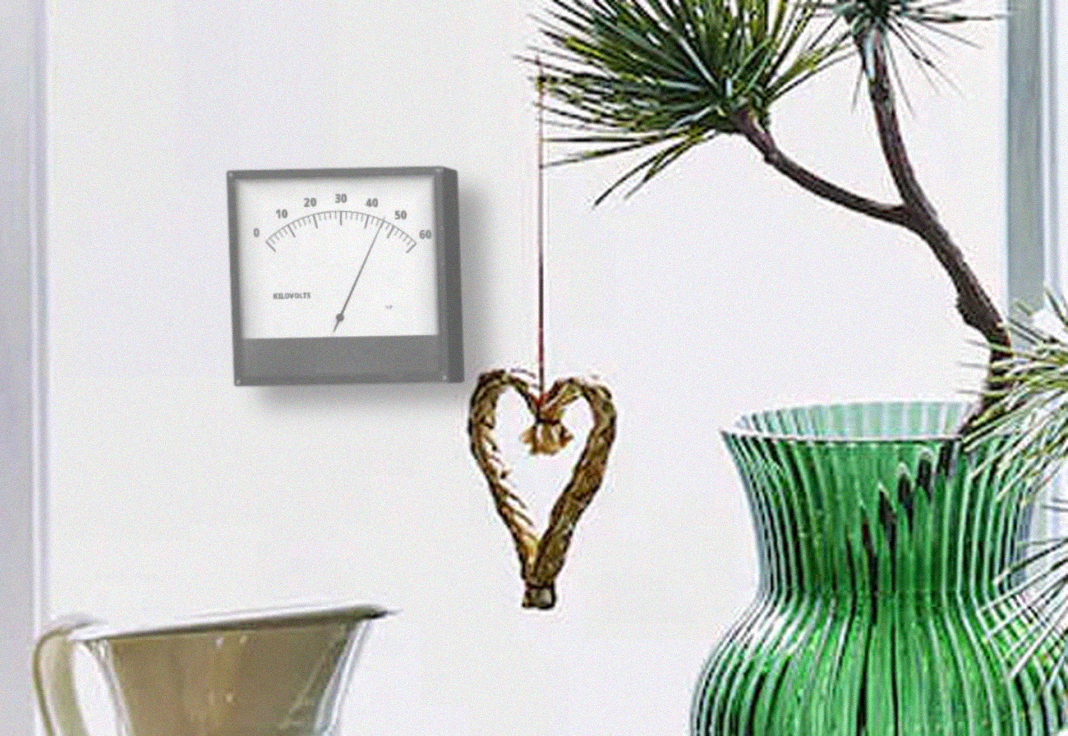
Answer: 46 kV
